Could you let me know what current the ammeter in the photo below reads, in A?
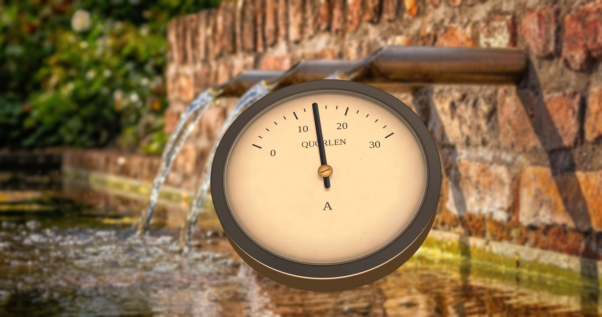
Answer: 14 A
